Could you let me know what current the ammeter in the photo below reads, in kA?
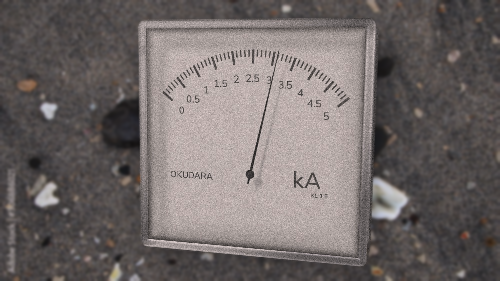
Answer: 3.1 kA
